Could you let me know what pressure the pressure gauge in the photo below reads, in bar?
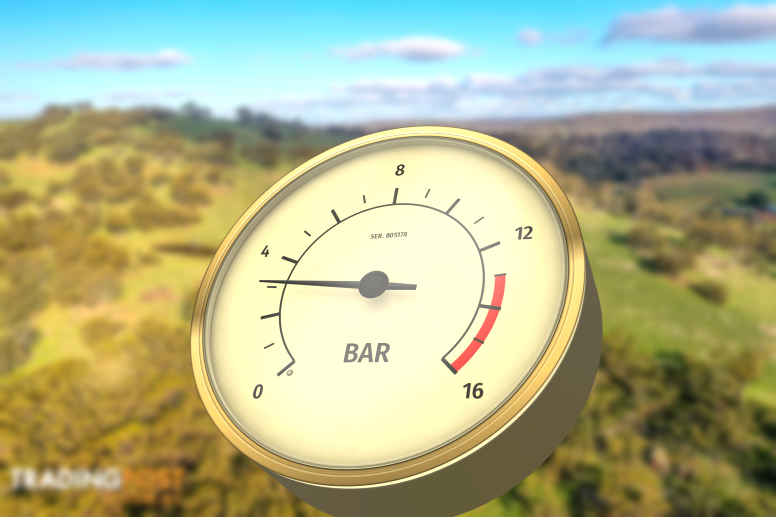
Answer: 3 bar
